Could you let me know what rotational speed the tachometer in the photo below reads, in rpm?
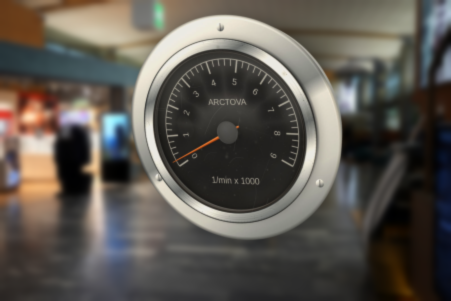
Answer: 200 rpm
